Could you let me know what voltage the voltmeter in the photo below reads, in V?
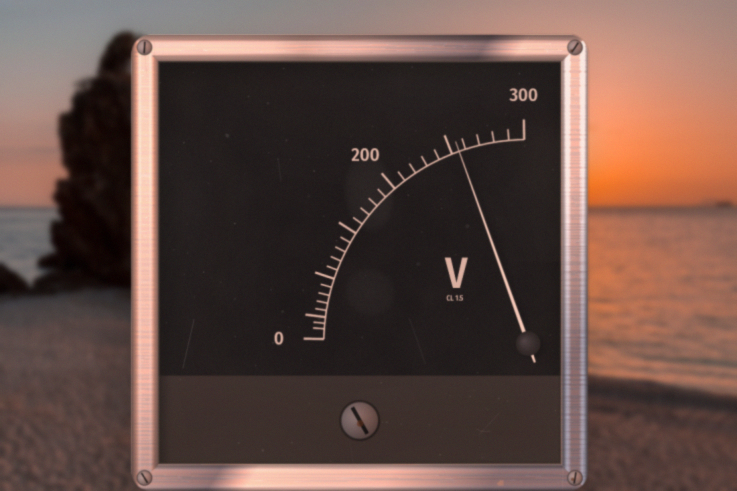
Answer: 255 V
